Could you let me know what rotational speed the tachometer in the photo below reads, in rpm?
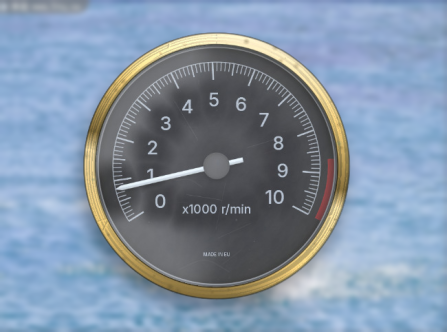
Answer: 800 rpm
